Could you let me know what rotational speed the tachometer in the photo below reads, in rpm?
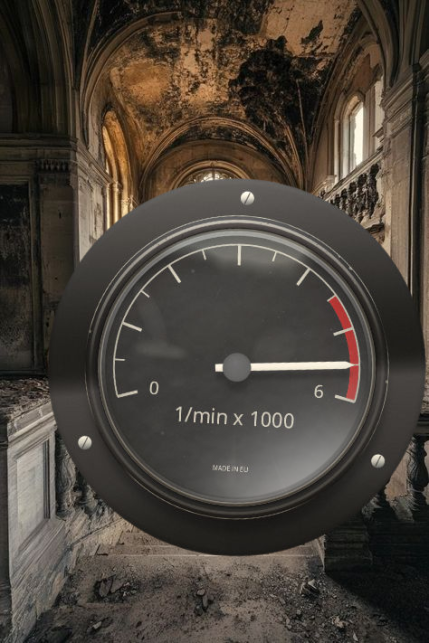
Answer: 5500 rpm
